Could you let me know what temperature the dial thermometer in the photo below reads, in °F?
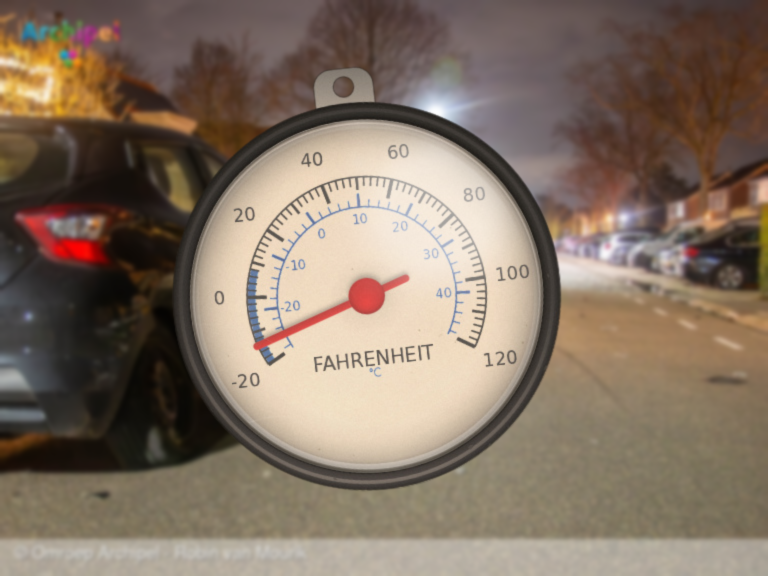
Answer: -14 °F
